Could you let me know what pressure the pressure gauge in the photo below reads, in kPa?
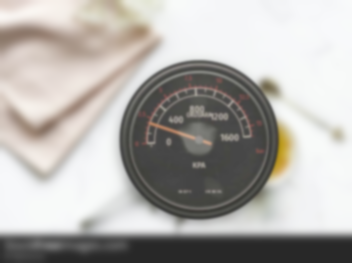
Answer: 200 kPa
